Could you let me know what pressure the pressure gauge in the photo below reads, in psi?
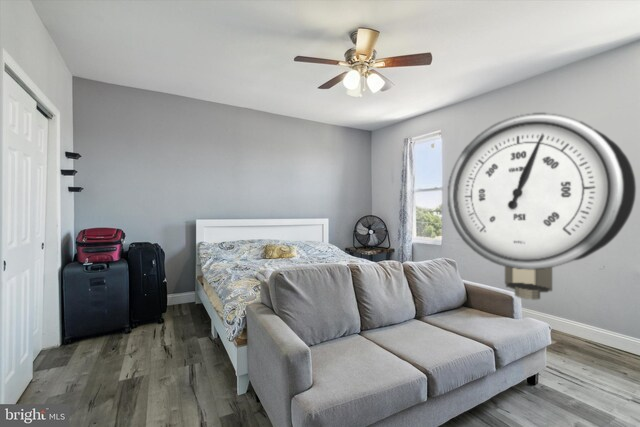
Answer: 350 psi
